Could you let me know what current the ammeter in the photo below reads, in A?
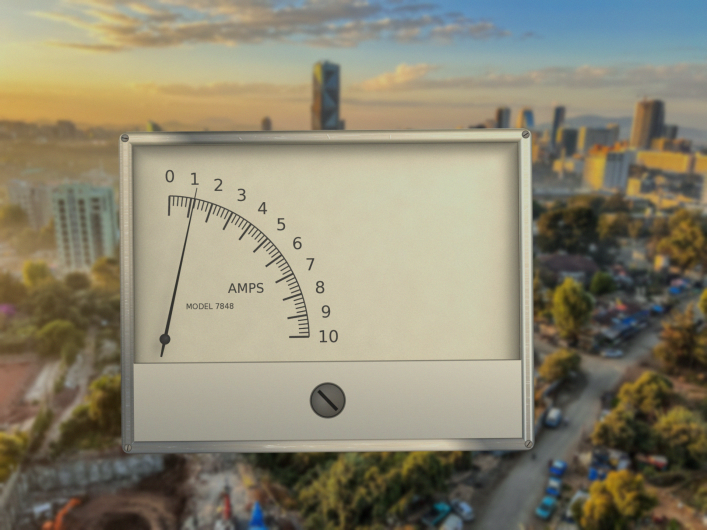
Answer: 1.2 A
